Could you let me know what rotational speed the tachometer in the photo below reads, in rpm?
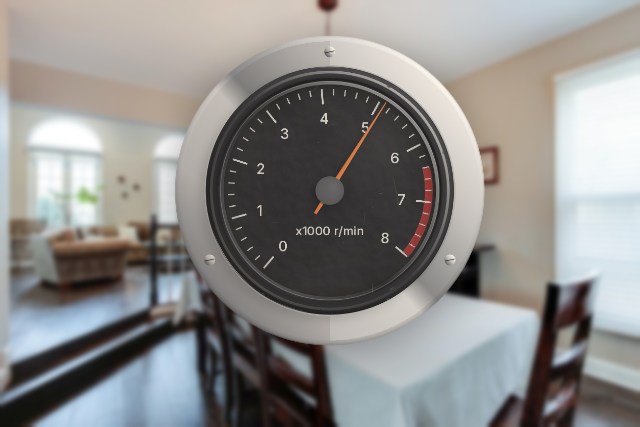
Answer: 5100 rpm
